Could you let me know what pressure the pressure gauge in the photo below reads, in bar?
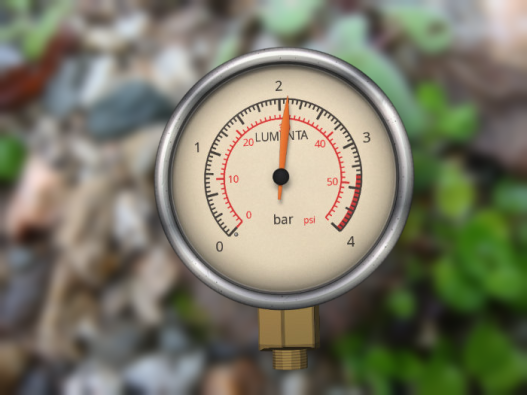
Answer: 2.1 bar
